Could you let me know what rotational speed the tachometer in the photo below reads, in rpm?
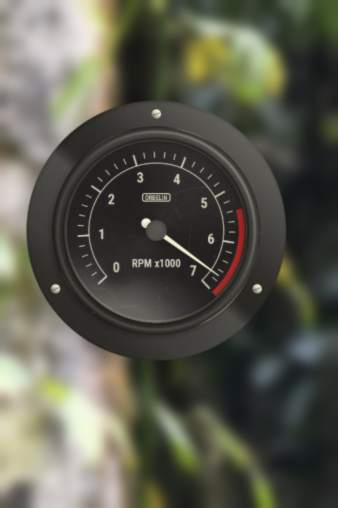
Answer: 6700 rpm
